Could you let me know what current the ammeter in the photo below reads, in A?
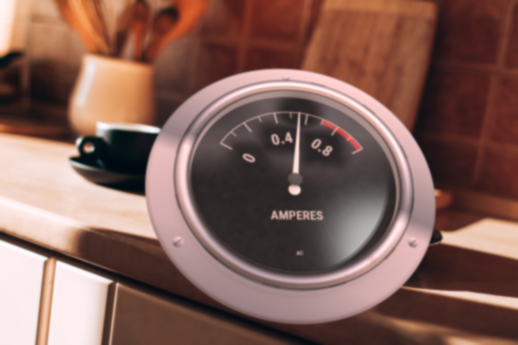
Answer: 0.55 A
